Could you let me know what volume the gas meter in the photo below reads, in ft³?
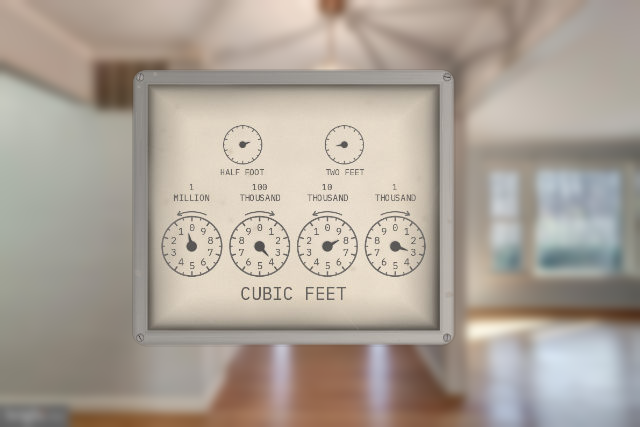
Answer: 38300 ft³
